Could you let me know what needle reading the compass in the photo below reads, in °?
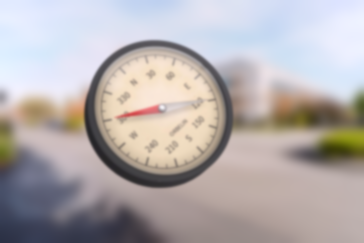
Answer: 300 °
